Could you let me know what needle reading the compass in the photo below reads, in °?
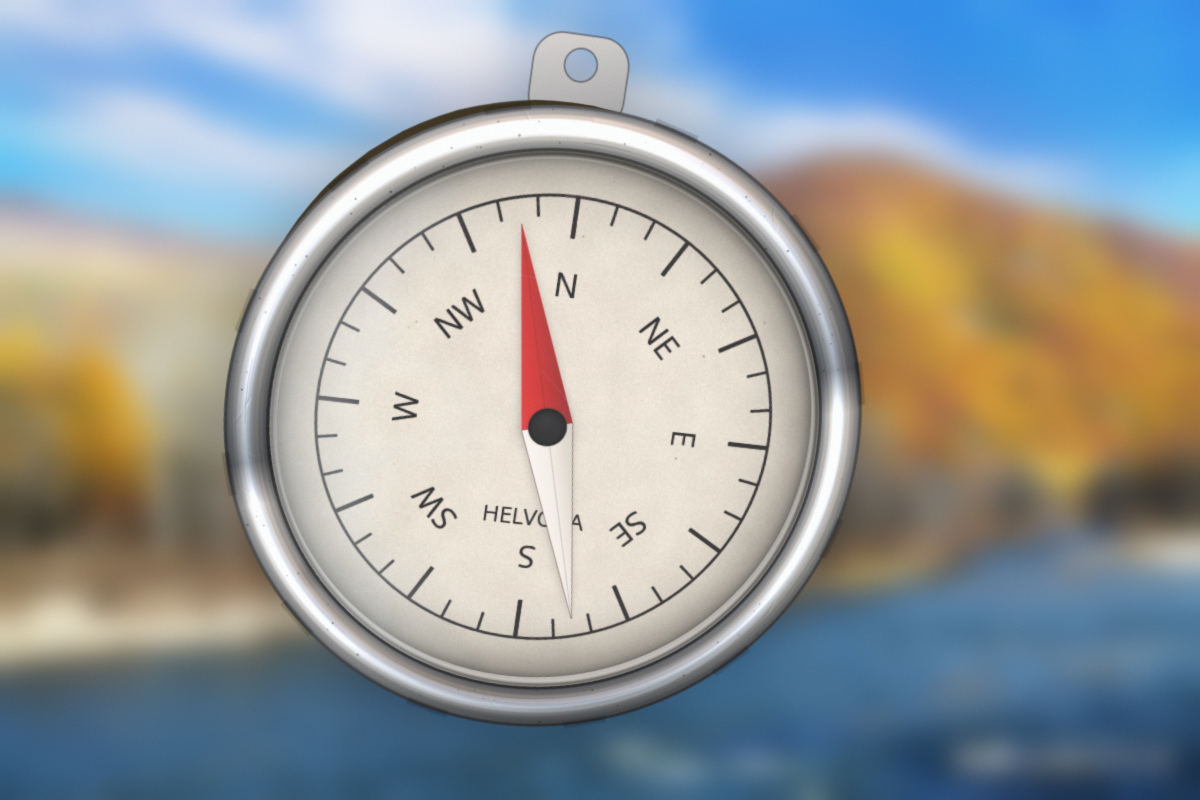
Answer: 345 °
